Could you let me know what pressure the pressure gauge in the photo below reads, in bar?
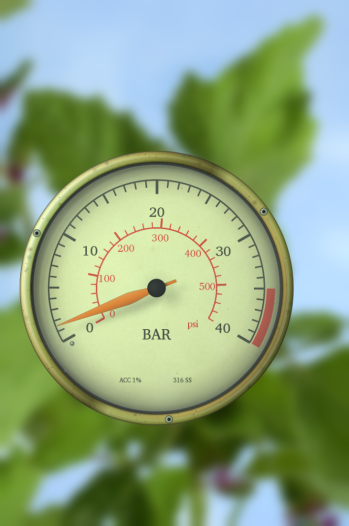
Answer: 1.5 bar
